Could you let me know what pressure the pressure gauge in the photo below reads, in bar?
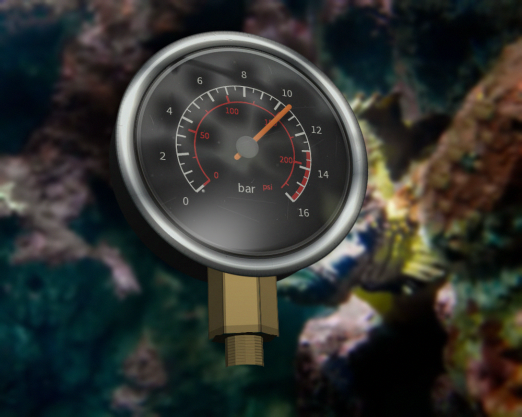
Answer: 10.5 bar
